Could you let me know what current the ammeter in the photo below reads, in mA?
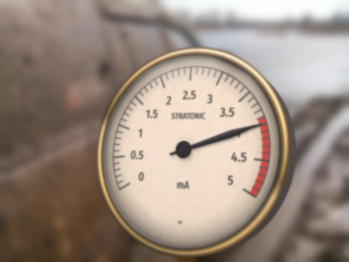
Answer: 4 mA
